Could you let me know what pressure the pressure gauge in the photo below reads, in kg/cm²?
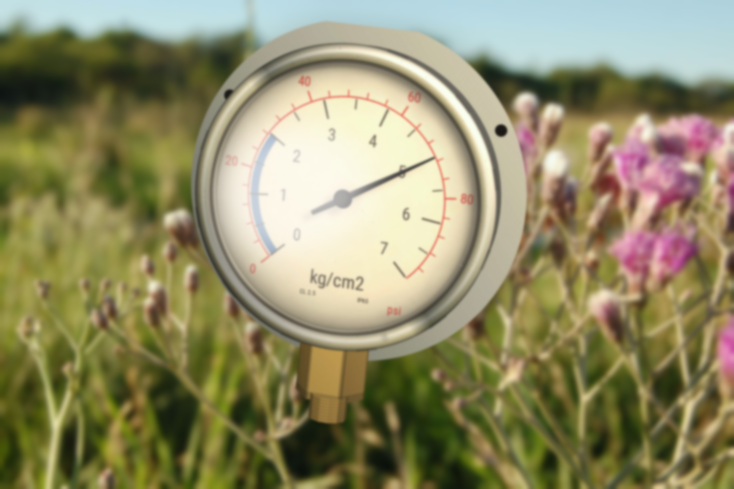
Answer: 5 kg/cm²
